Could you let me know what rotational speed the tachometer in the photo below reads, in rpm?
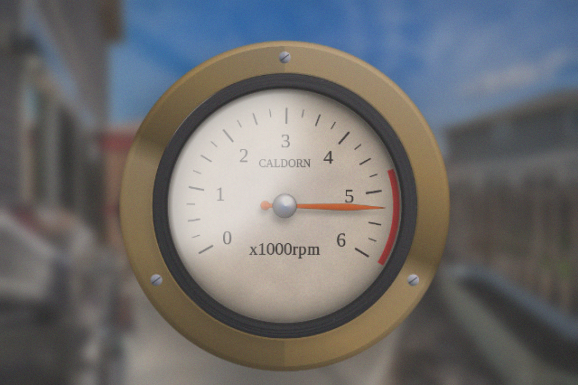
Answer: 5250 rpm
